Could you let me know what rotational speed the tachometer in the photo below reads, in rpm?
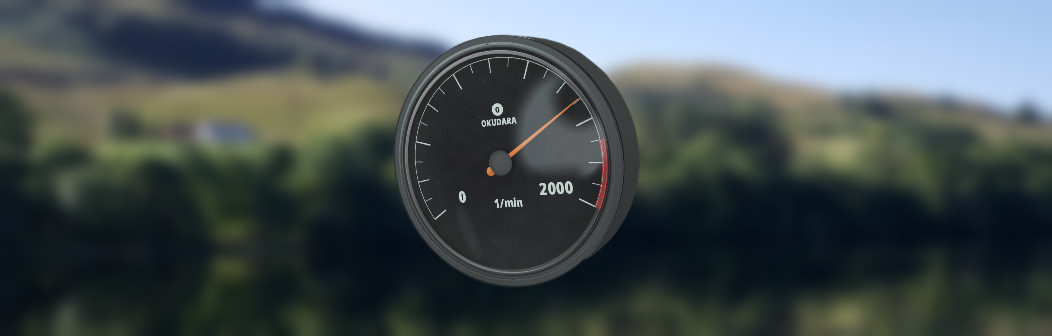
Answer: 1500 rpm
